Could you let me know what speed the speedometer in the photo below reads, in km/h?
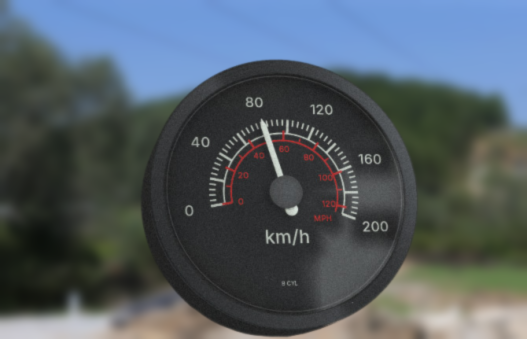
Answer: 80 km/h
